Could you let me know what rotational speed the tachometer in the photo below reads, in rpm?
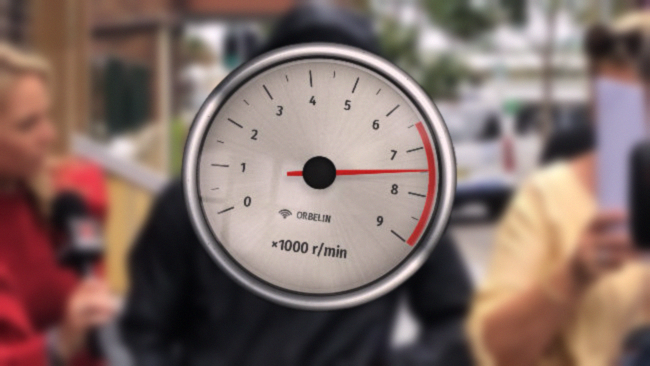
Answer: 7500 rpm
